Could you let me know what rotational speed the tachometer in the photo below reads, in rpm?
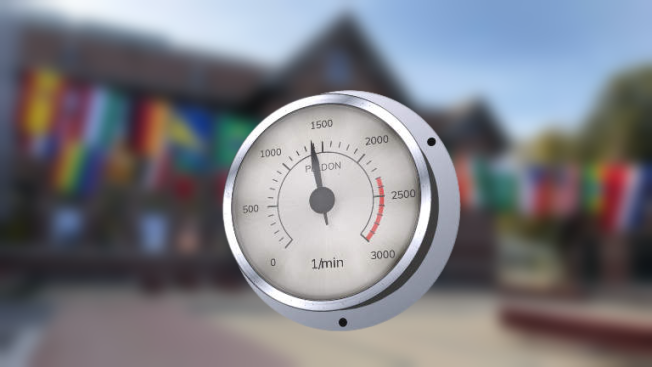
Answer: 1400 rpm
